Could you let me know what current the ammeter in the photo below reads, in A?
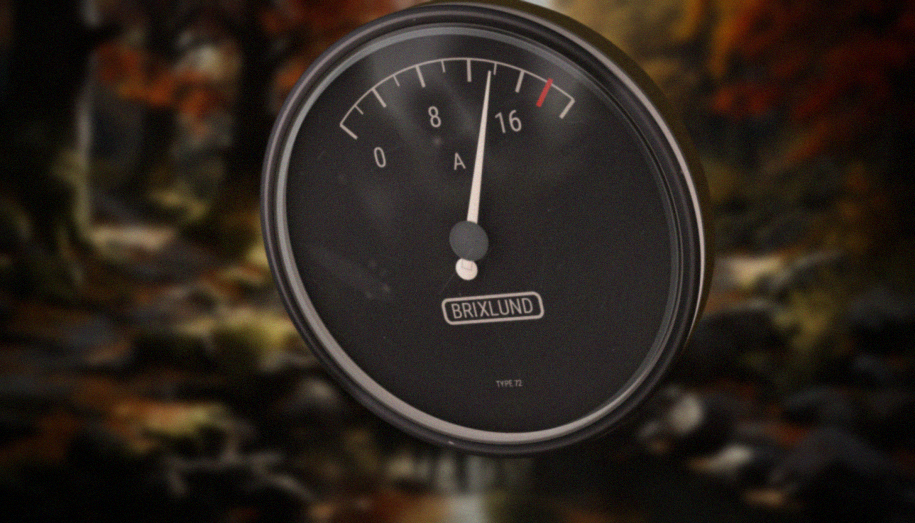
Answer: 14 A
